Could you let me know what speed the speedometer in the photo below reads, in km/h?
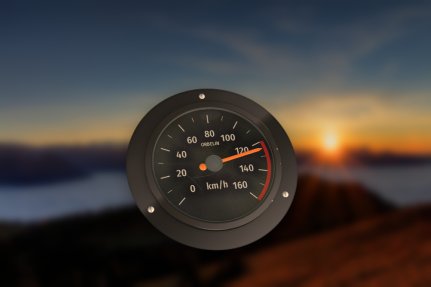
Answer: 125 km/h
